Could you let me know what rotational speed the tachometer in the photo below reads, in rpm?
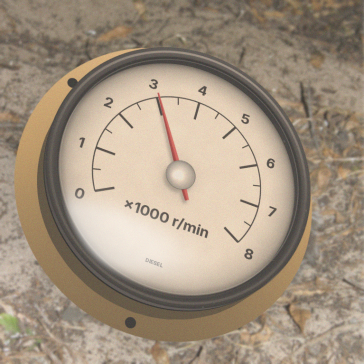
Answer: 3000 rpm
